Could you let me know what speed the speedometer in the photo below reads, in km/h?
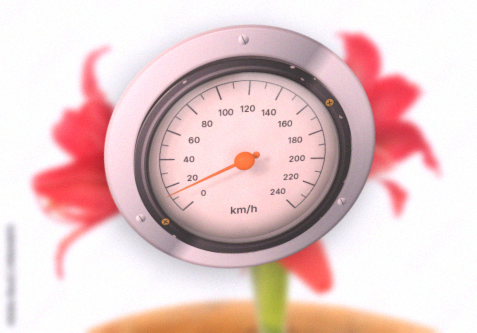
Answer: 15 km/h
